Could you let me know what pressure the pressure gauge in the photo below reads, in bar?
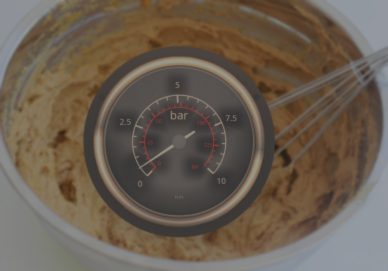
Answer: 0.5 bar
